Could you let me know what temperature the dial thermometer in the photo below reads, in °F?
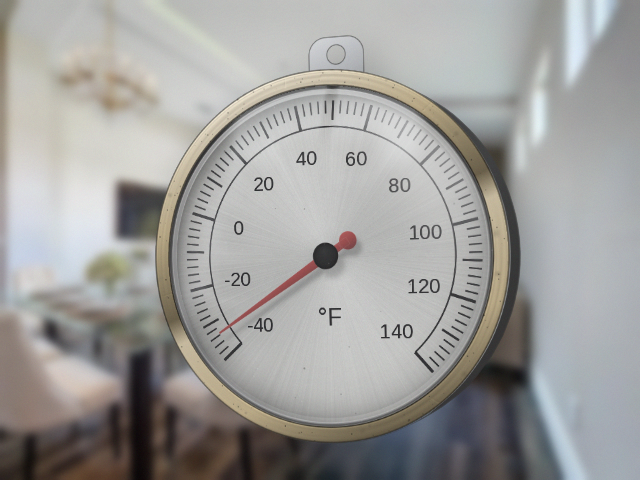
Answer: -34 °F
